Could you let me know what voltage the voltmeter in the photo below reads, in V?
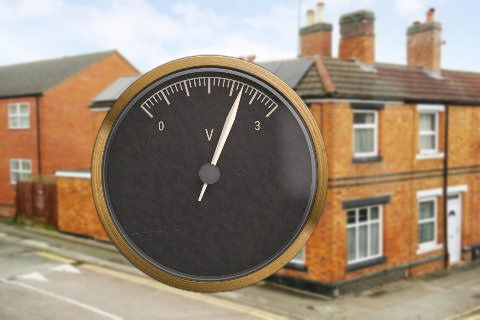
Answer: 2.2 V
